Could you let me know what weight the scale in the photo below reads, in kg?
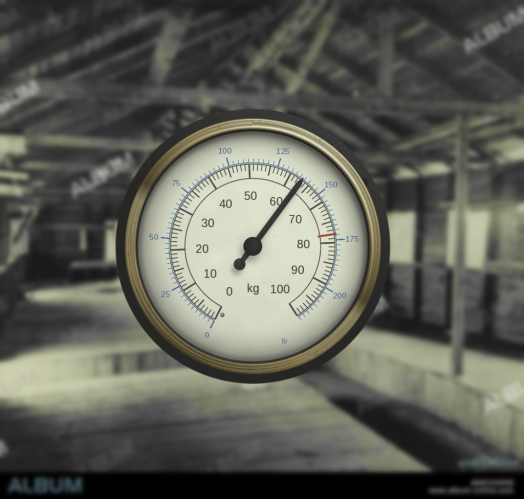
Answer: 63 kg
